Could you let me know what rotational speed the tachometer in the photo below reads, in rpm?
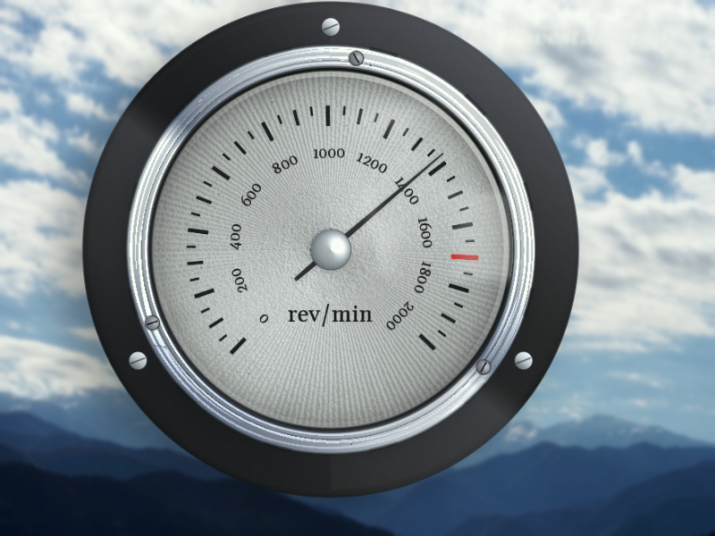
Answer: 1375 rpm
